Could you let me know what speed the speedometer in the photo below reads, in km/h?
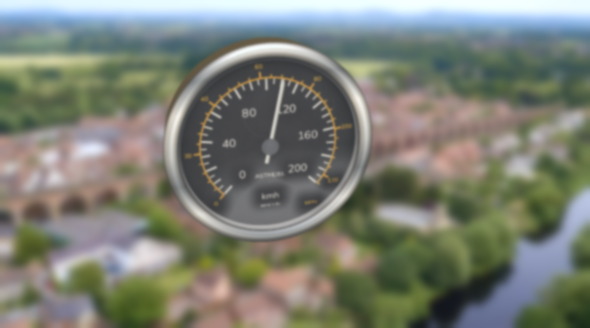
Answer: 110 km/h
